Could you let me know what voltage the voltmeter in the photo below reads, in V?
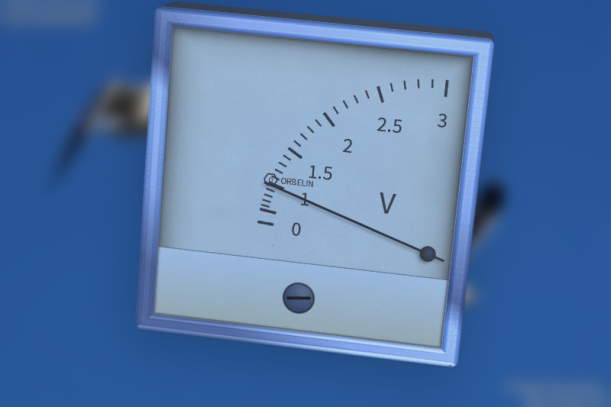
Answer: 1 V
